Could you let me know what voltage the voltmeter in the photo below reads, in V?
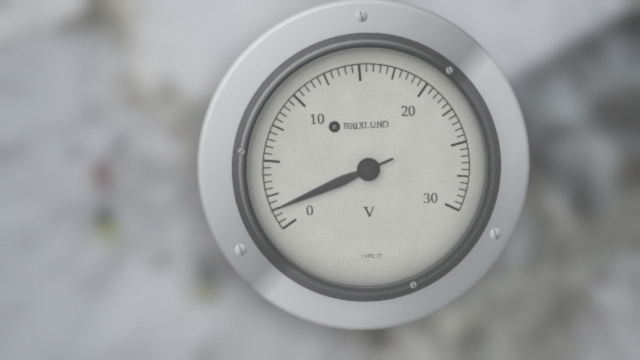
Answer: 1.5 V
